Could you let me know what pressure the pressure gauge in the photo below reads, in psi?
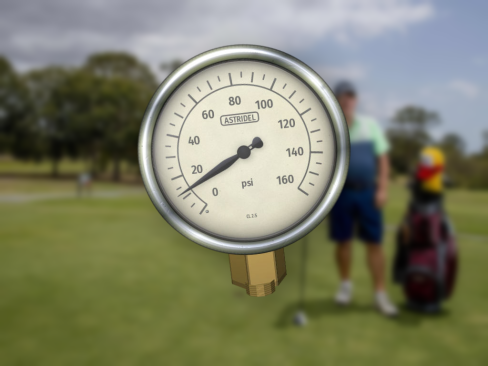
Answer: 12.5 psi
